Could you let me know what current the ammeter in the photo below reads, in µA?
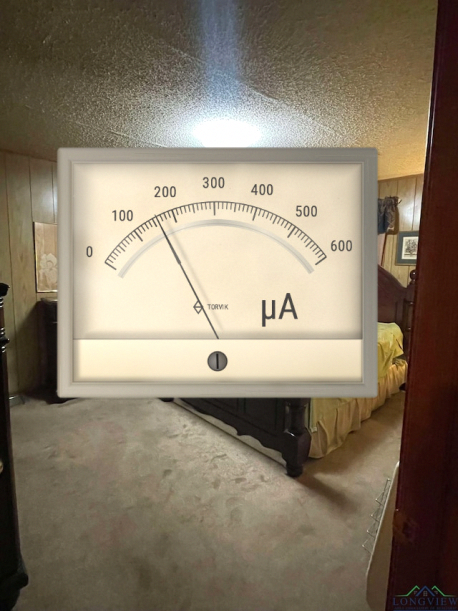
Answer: 160 µA
